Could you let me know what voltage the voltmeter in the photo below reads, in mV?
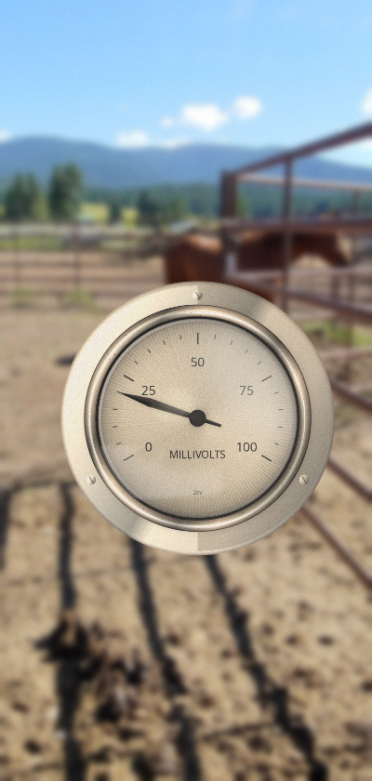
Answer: 20 mV
